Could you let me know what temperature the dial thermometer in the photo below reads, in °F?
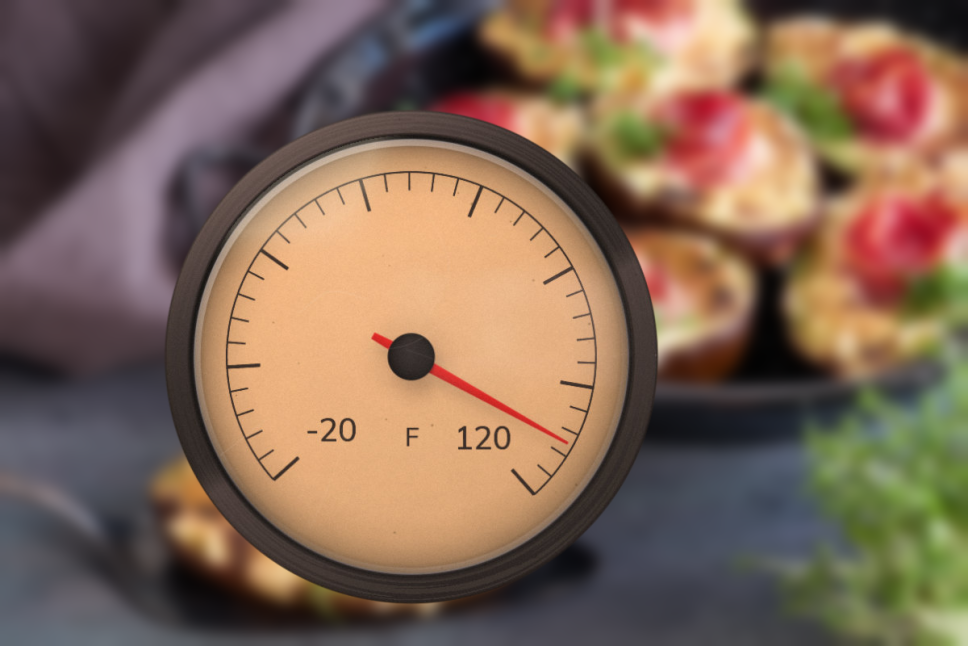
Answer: 110 °F
